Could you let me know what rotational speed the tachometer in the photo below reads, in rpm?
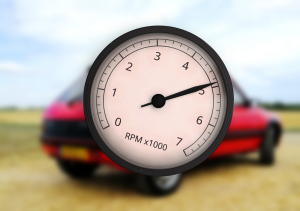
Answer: 4900 rpm
